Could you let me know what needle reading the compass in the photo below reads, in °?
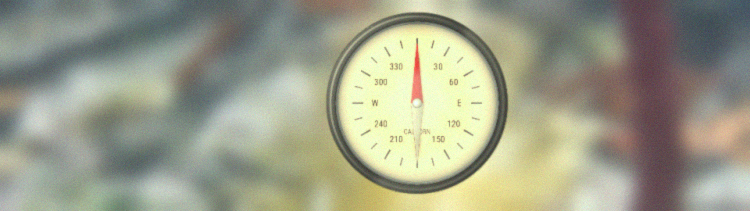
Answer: 0 °
